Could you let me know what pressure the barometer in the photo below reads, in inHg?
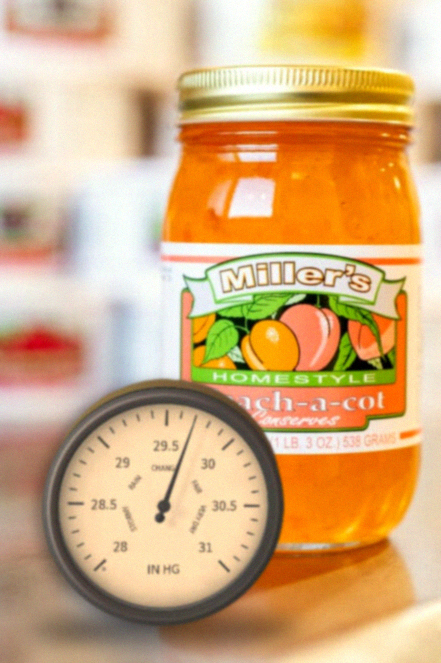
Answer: 29.7 inHg
